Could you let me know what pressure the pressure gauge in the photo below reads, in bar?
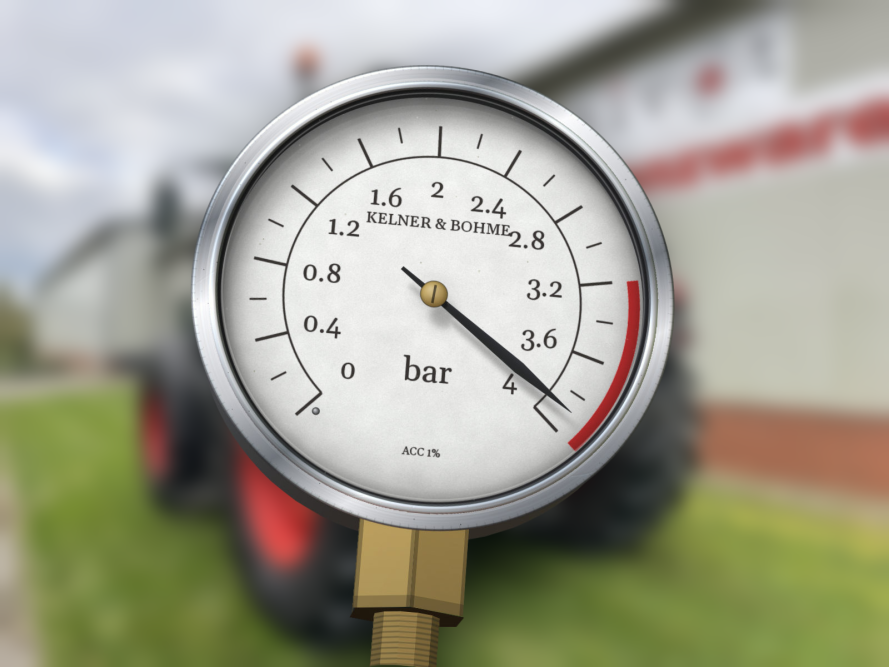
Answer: 3.9 bar
